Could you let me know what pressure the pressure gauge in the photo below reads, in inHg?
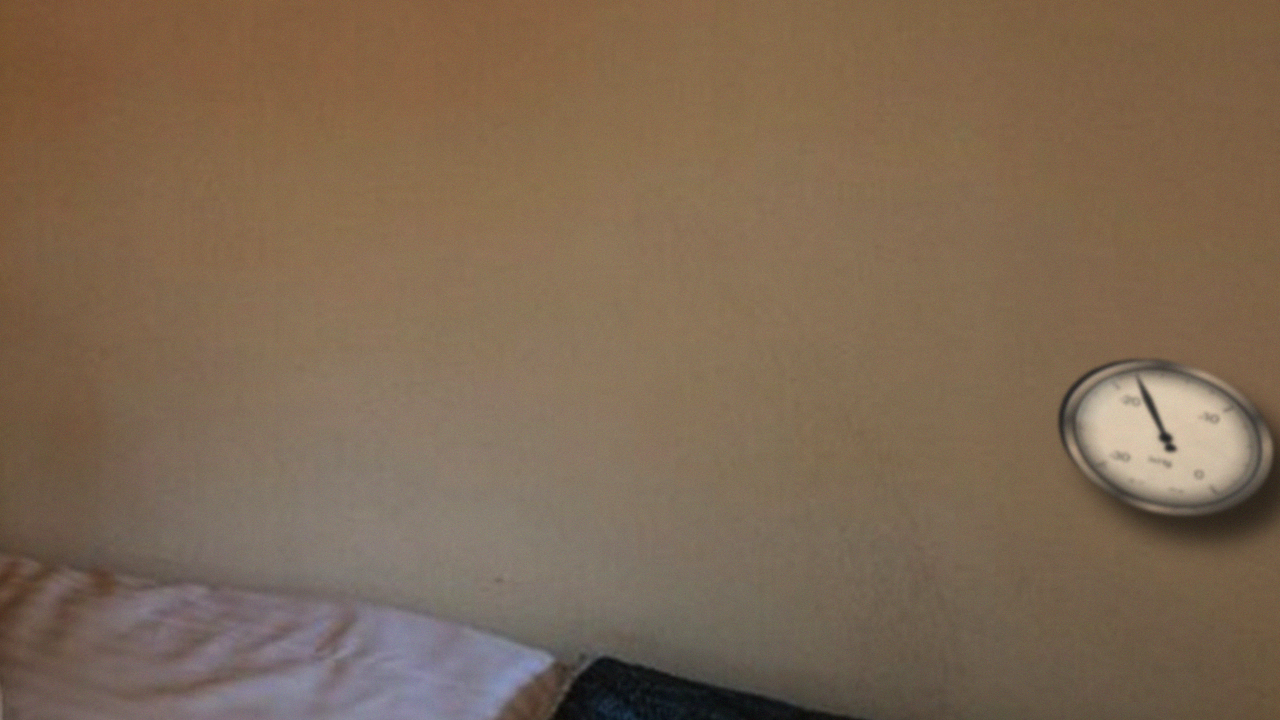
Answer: -18 inHg
